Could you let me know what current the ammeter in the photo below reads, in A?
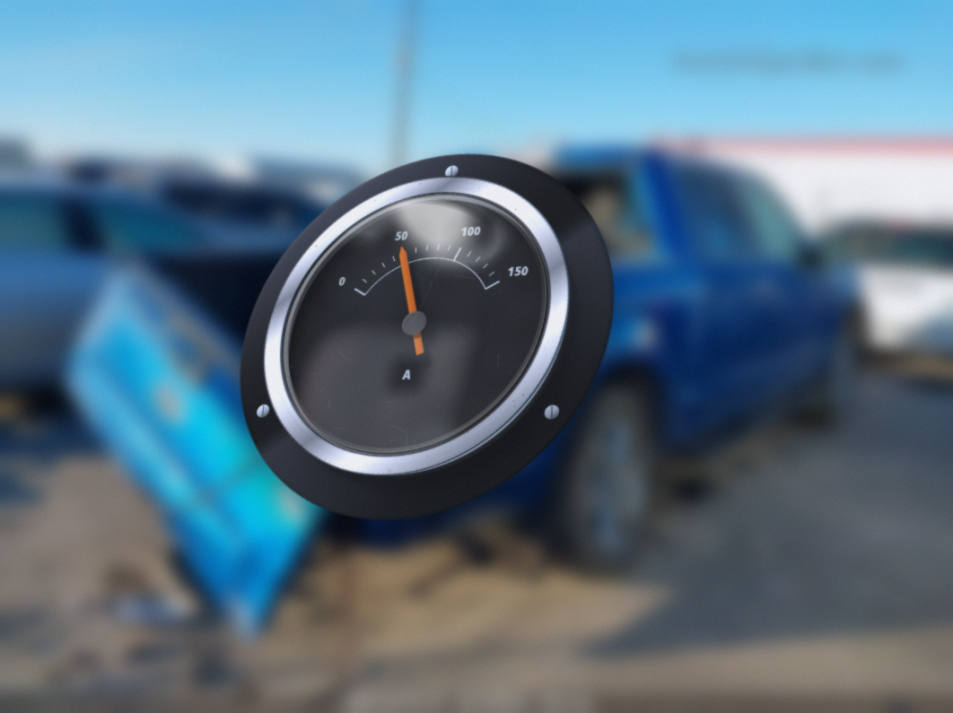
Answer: 50 A
